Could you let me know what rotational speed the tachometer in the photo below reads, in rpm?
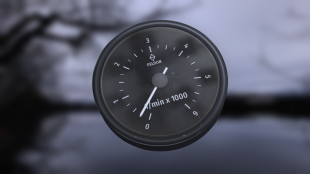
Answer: 250 rpm
